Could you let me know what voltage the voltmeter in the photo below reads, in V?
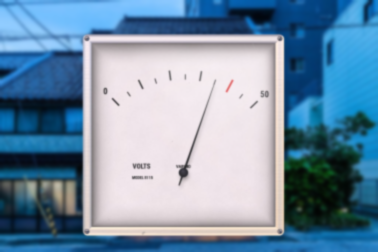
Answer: 35 V
